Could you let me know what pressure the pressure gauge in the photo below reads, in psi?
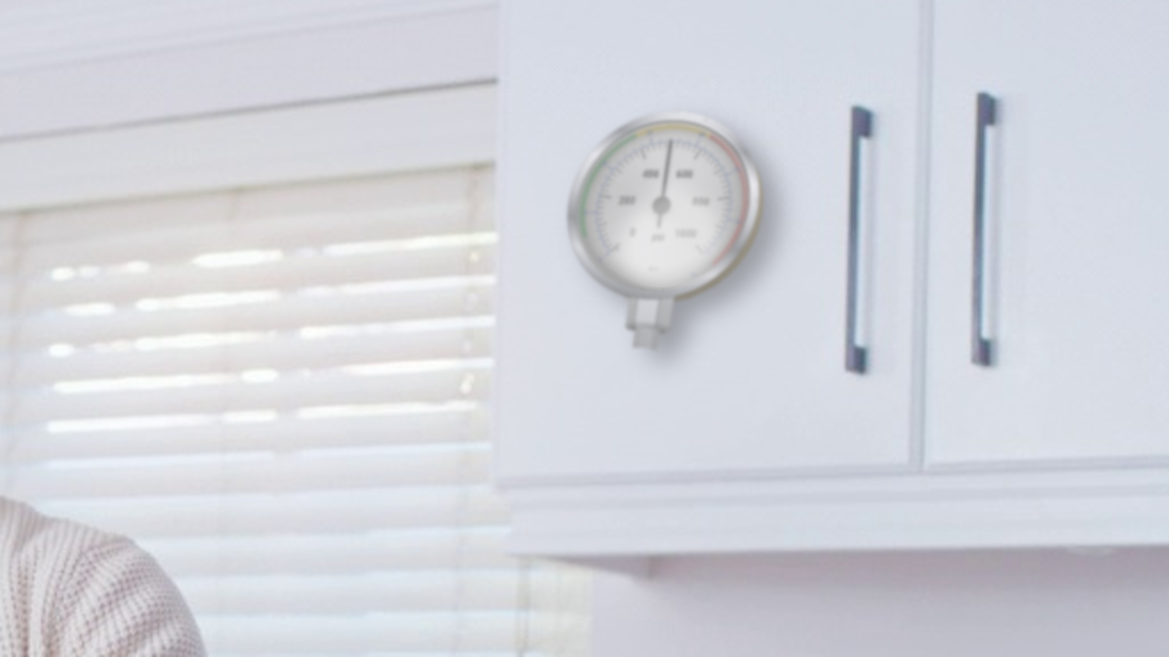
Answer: 500 psi
